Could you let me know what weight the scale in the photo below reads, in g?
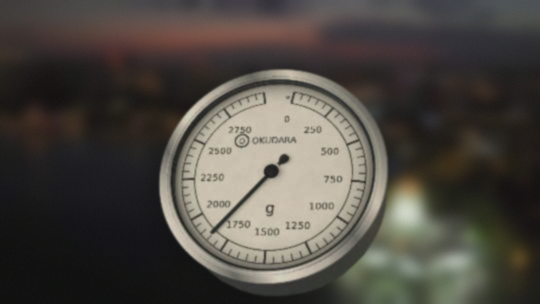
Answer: 1850 g
